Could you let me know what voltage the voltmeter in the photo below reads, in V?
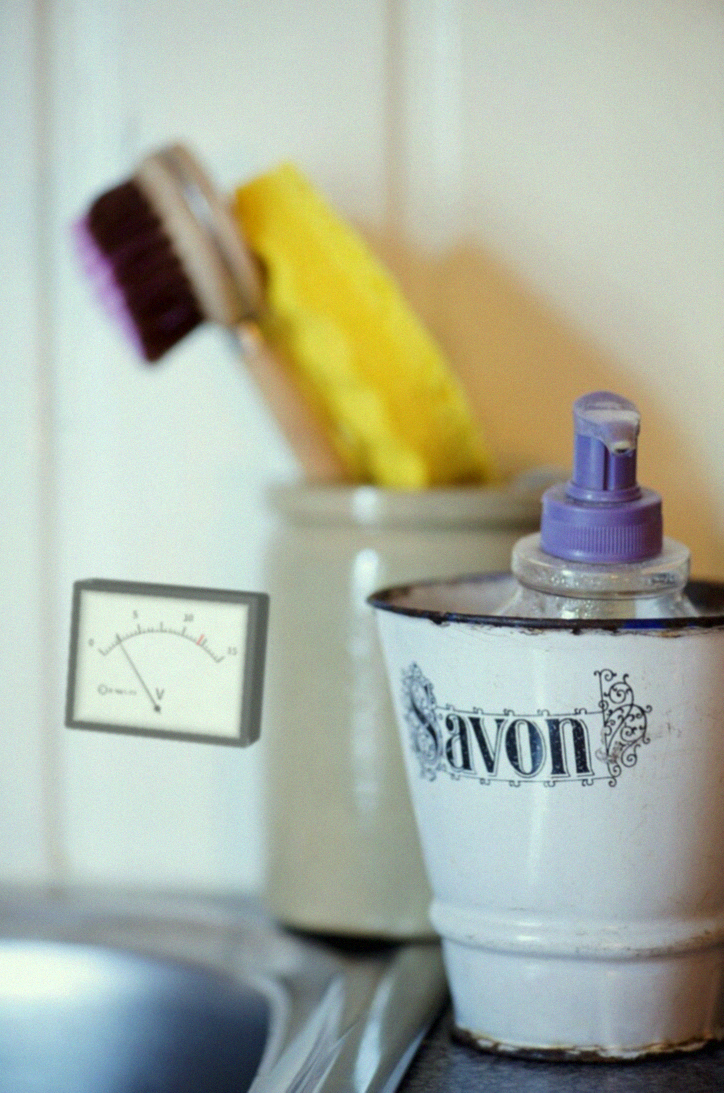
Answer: 2.5 V
